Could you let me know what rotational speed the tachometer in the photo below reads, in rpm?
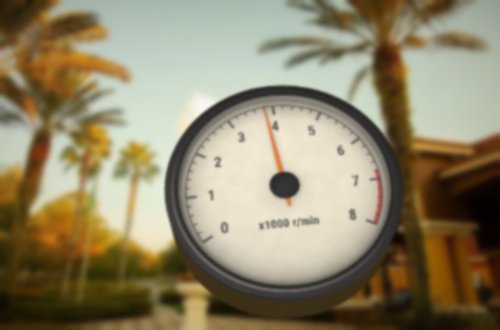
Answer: 3800 rpm
